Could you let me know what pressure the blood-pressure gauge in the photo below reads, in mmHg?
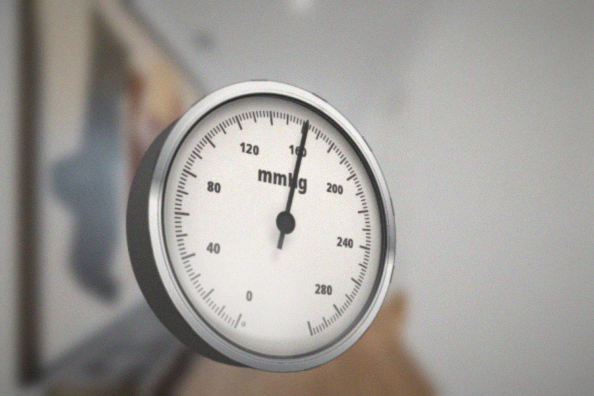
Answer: 160 mmHg
